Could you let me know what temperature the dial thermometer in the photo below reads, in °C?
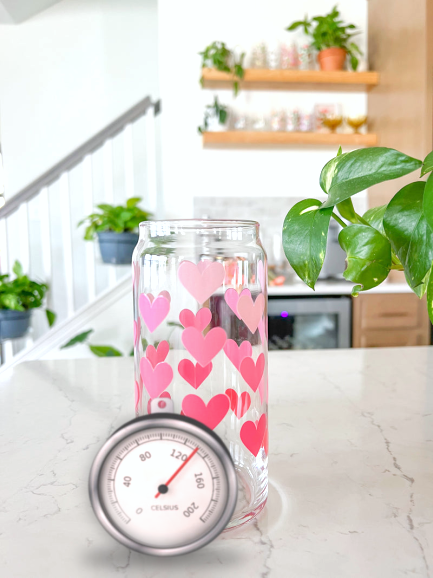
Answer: 130 °C
